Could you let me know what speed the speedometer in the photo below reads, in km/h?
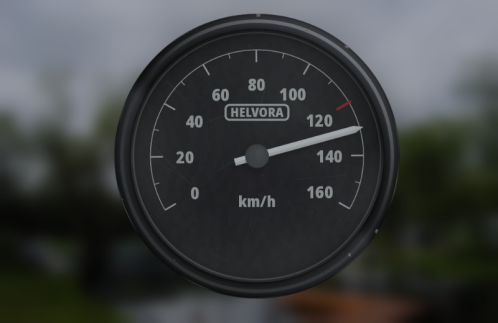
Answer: 130 km/h
